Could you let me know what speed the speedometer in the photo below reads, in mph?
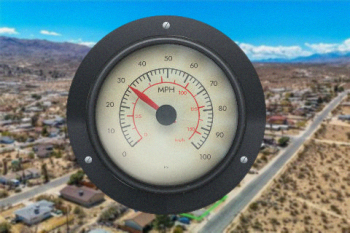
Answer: 30 mph
